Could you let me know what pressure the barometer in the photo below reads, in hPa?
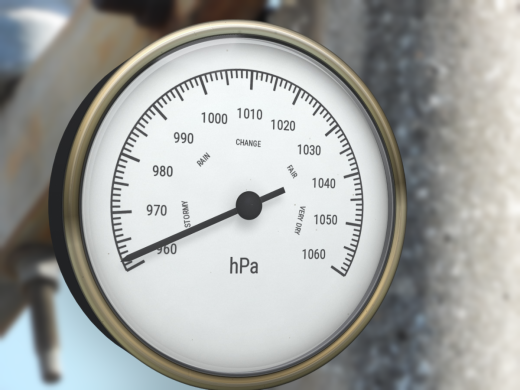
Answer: 962 hPa
